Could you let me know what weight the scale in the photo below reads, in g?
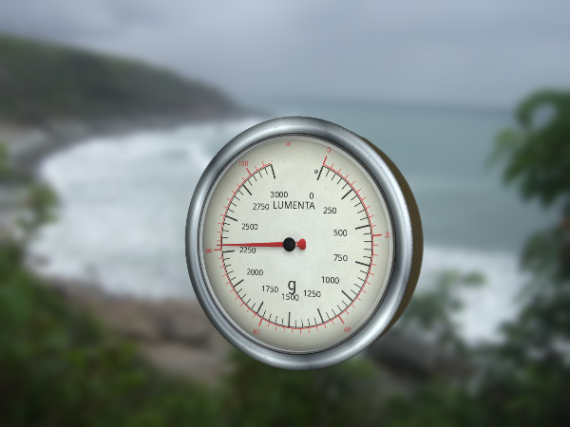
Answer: 2300 g
